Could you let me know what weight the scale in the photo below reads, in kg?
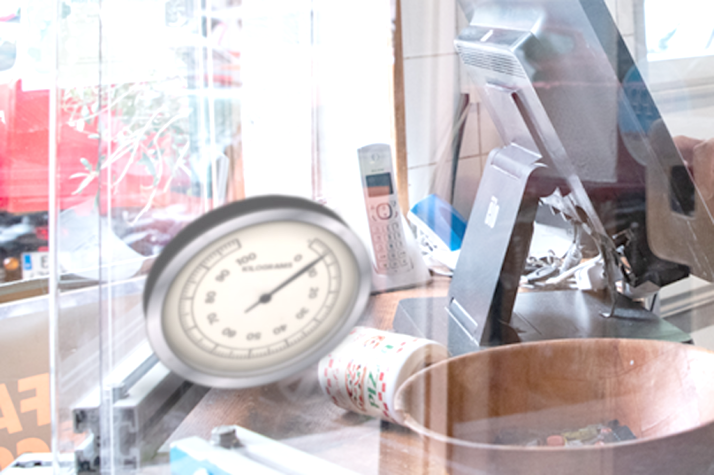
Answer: 5 kg
